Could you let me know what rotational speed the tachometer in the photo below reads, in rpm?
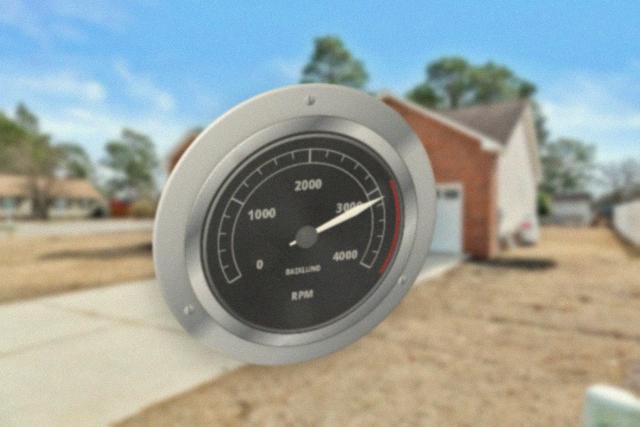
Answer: 3100 rpm
